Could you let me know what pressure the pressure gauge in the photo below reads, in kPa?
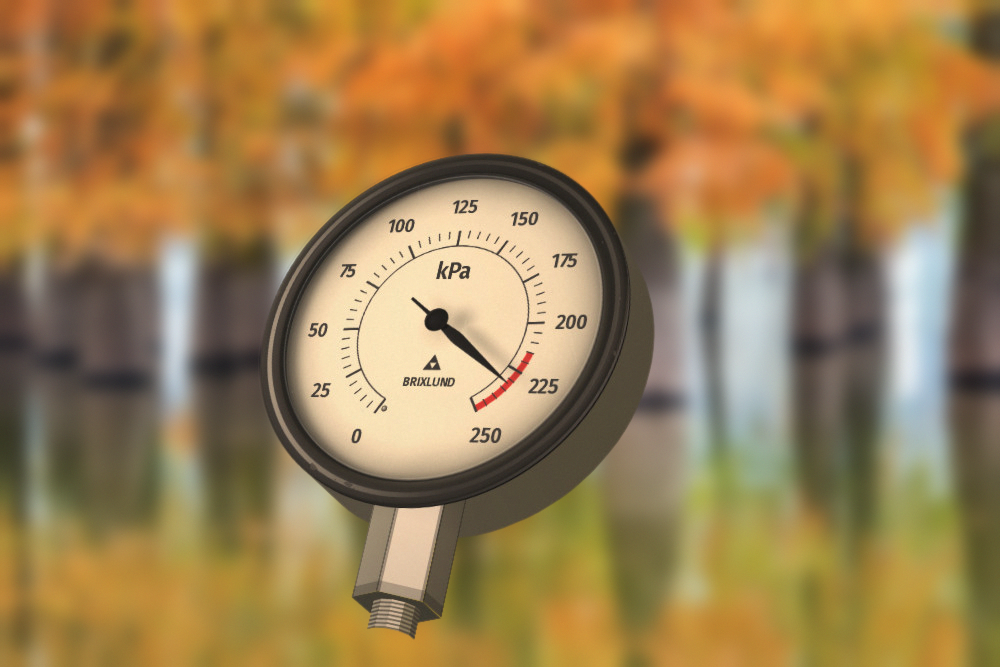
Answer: 232.5 kPa
